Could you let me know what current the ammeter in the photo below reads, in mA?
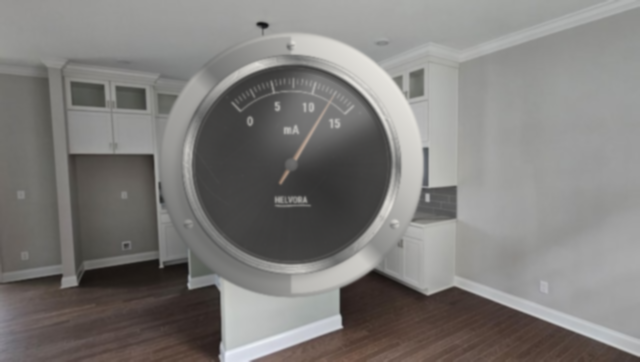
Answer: 12.5 mA
